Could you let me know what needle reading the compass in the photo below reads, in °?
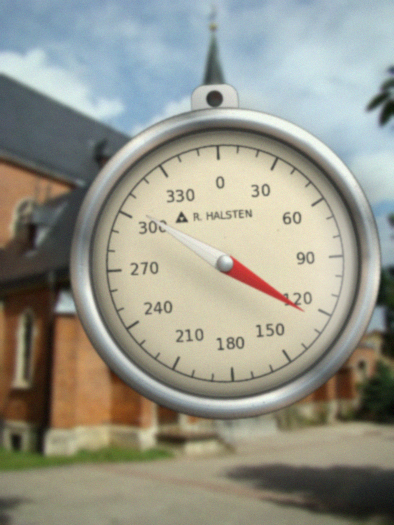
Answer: 125 °
